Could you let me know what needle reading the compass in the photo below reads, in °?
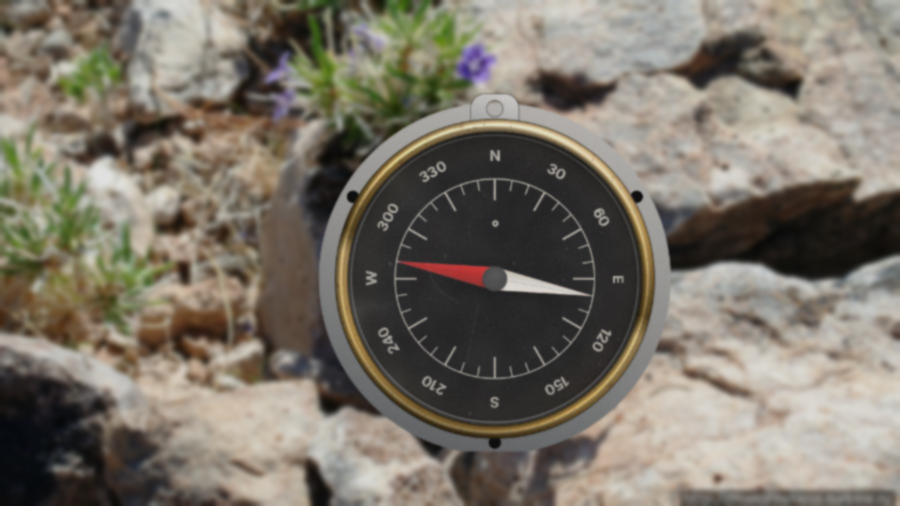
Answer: 280 °
